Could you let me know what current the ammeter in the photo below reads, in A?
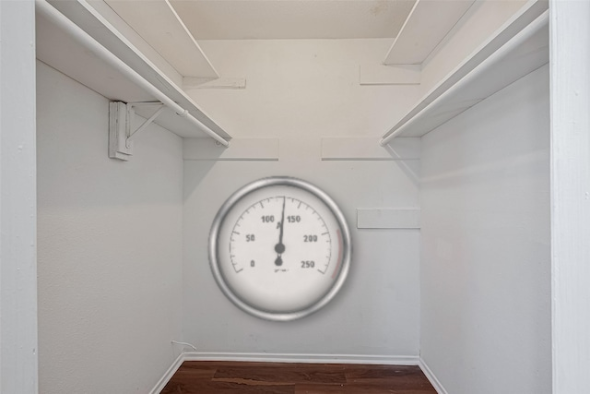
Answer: 130 A
